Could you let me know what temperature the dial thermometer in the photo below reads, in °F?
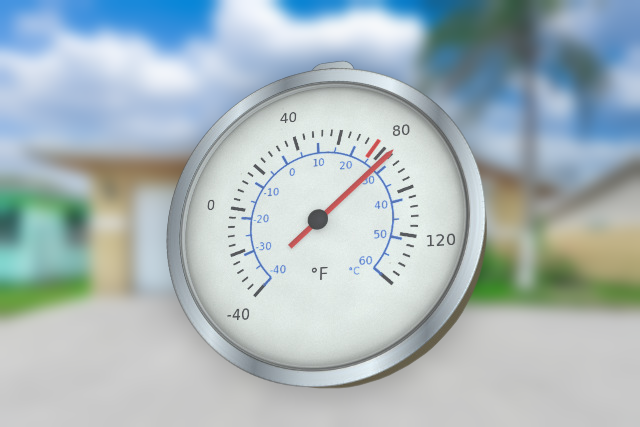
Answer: 84 °F
